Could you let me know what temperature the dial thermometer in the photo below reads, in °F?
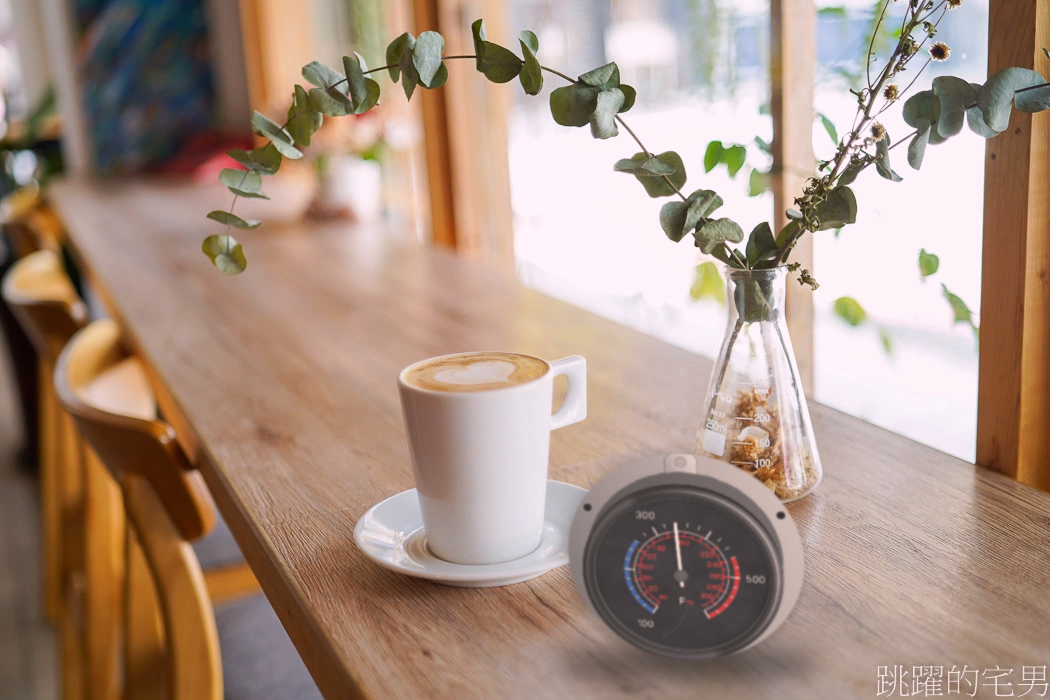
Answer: 340 °F
